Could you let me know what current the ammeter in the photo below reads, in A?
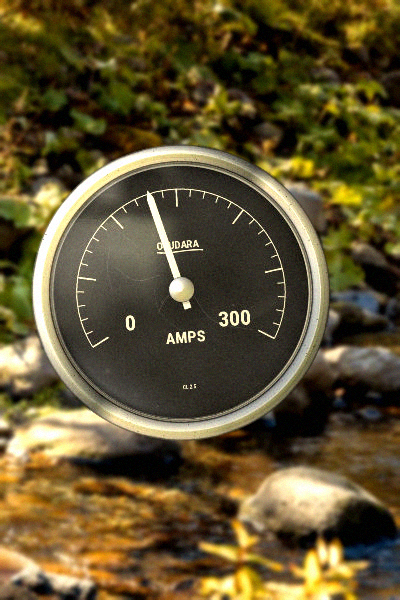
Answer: 130 A
